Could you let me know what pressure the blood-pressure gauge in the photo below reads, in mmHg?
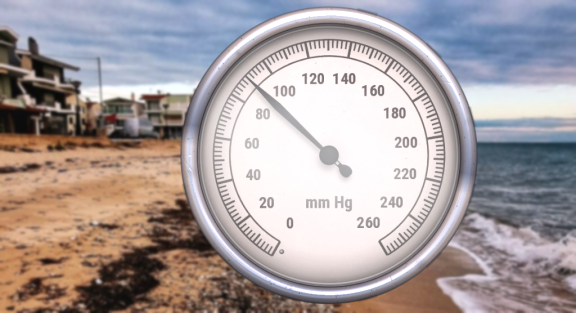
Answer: 90 mmHg
